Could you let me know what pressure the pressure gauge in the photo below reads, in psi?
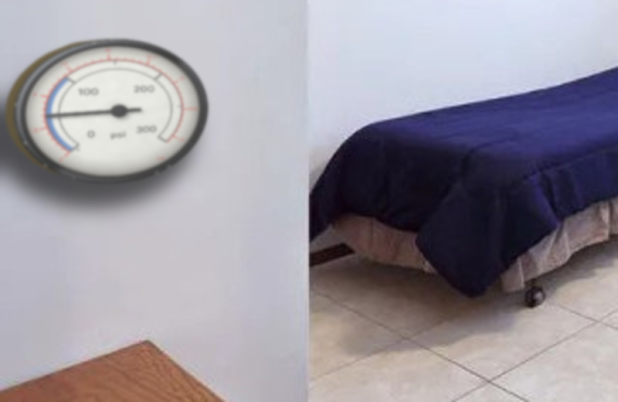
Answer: 50 psi
